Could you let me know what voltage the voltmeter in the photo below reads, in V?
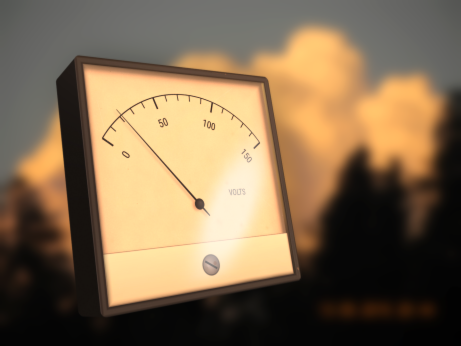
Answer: 20 V
